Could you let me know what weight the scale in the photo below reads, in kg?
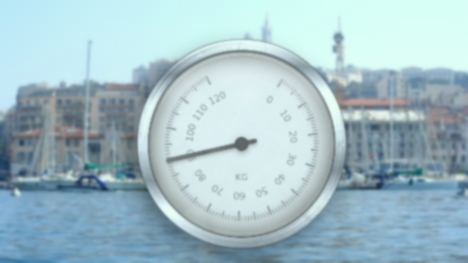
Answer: 90 kg
